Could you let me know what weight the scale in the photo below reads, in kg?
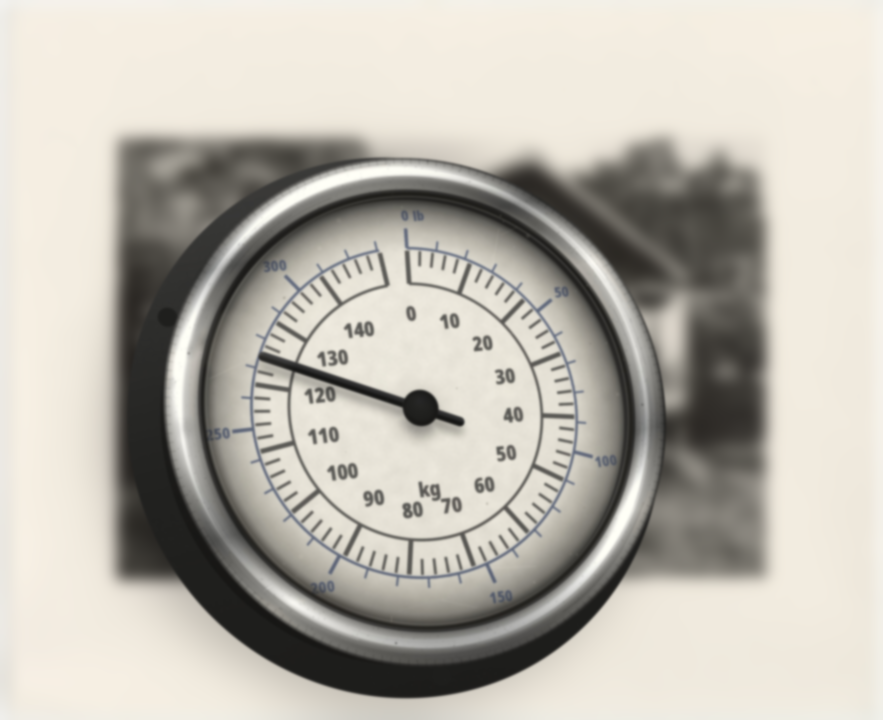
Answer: 124 kg
